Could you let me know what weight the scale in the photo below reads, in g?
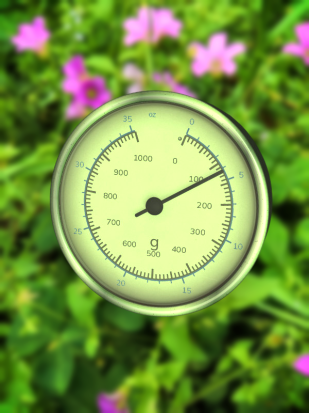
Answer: 120 g
